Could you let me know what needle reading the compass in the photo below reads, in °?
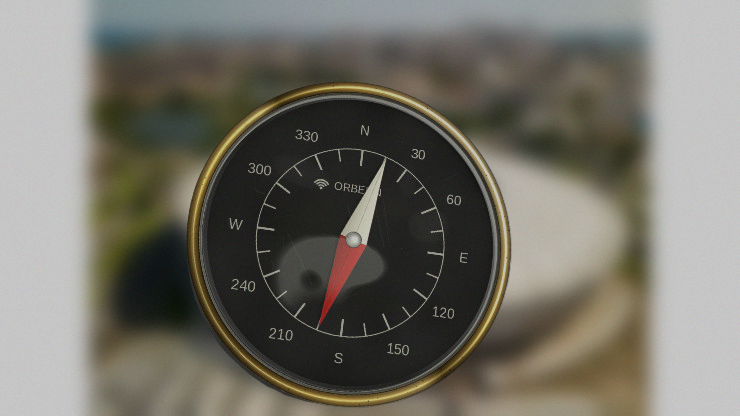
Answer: 195 °
